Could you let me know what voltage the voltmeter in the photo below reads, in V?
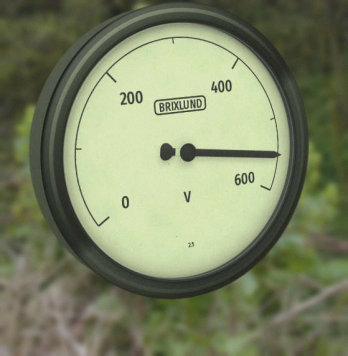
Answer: 550 V
